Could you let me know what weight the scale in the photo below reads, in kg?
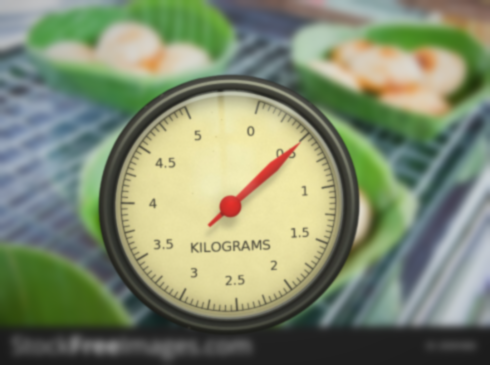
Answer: 0.5 kg
